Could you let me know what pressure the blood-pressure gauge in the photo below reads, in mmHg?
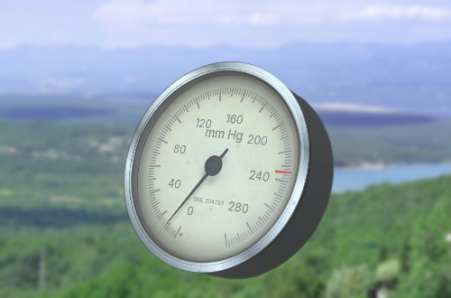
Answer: 10 mmHg
